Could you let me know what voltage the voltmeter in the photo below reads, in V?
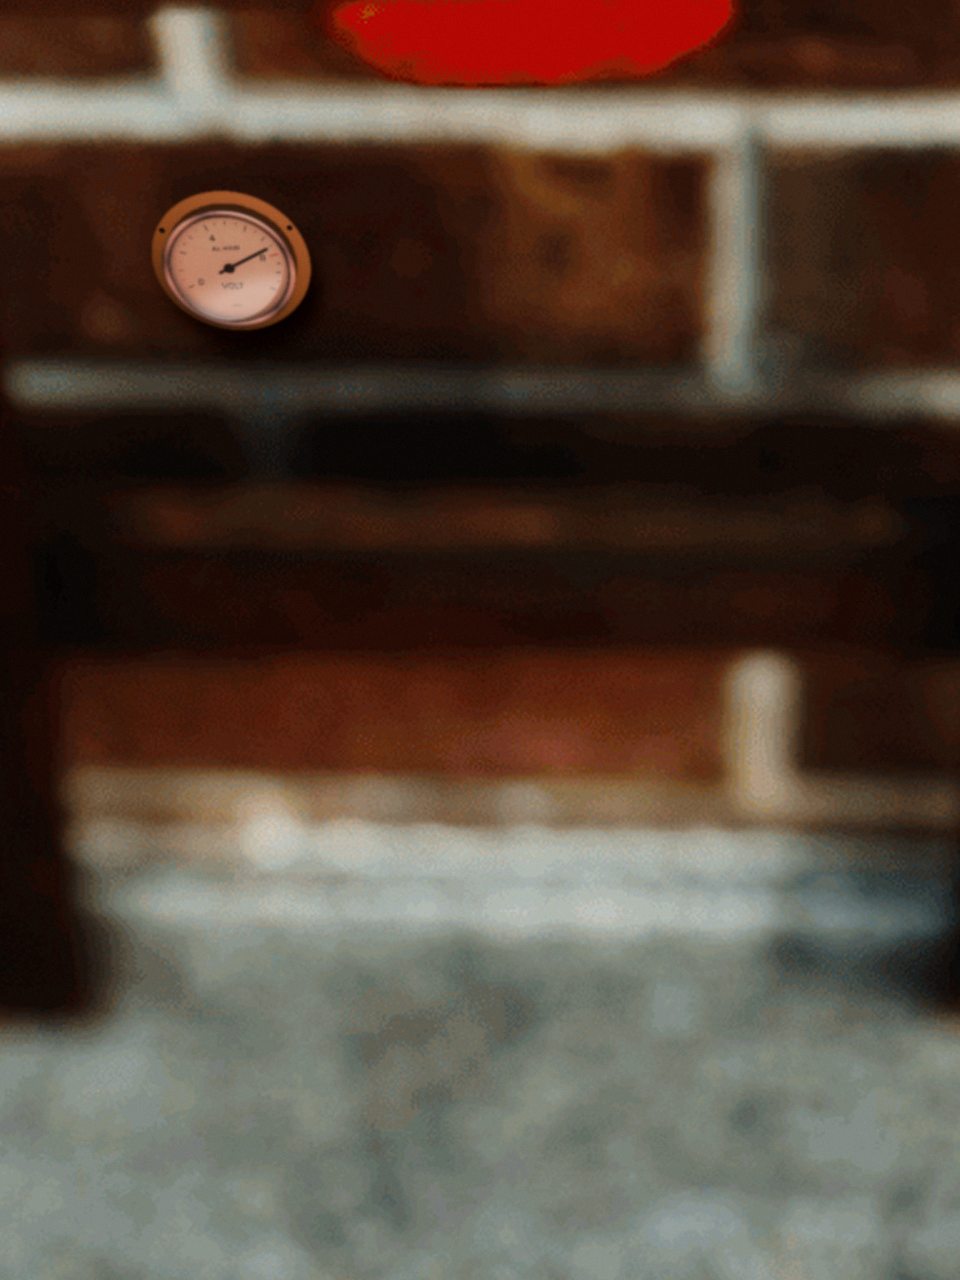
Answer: 7.5 V
